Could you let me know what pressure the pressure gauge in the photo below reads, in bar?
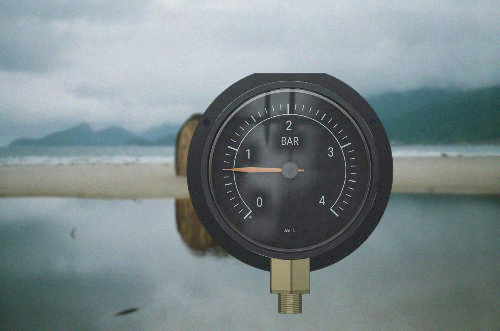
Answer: 0.7 bar
